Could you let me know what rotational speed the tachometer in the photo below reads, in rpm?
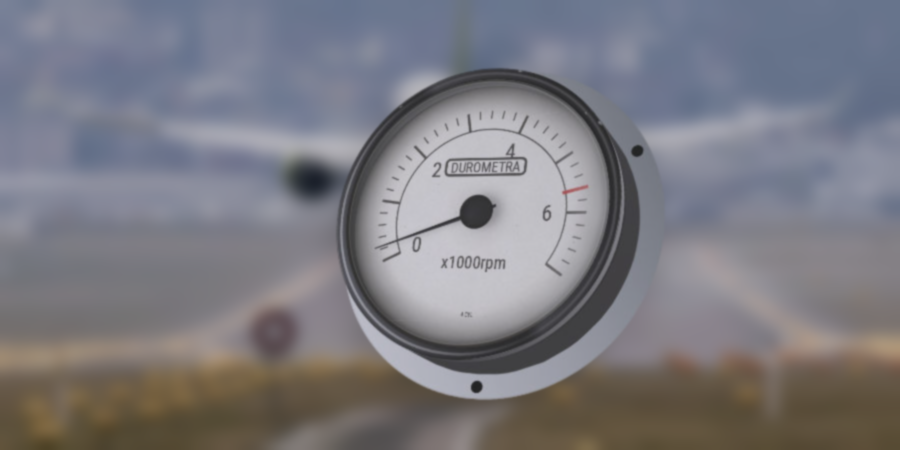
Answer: 200 rpm
